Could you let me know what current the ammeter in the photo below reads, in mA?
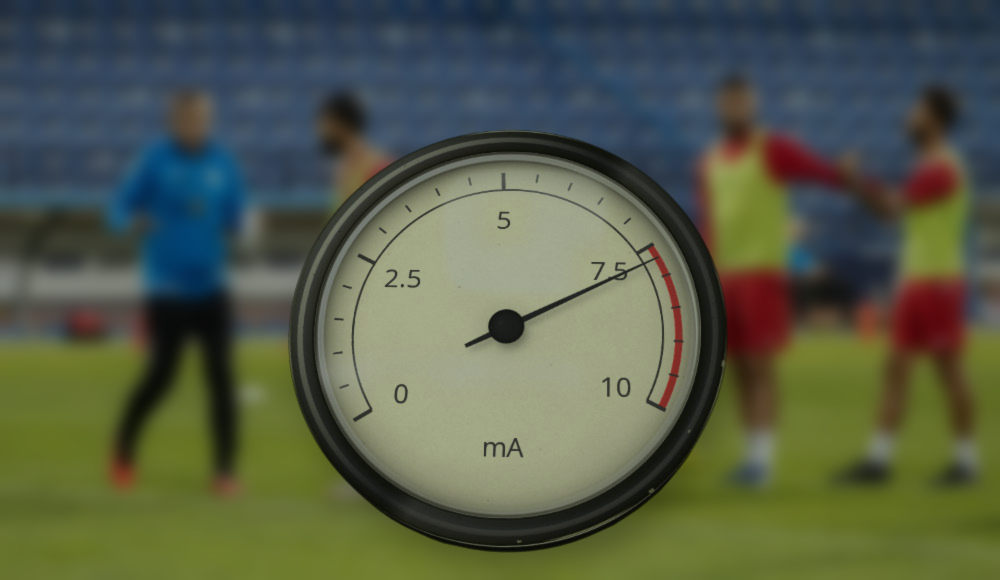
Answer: 7.75 mA
